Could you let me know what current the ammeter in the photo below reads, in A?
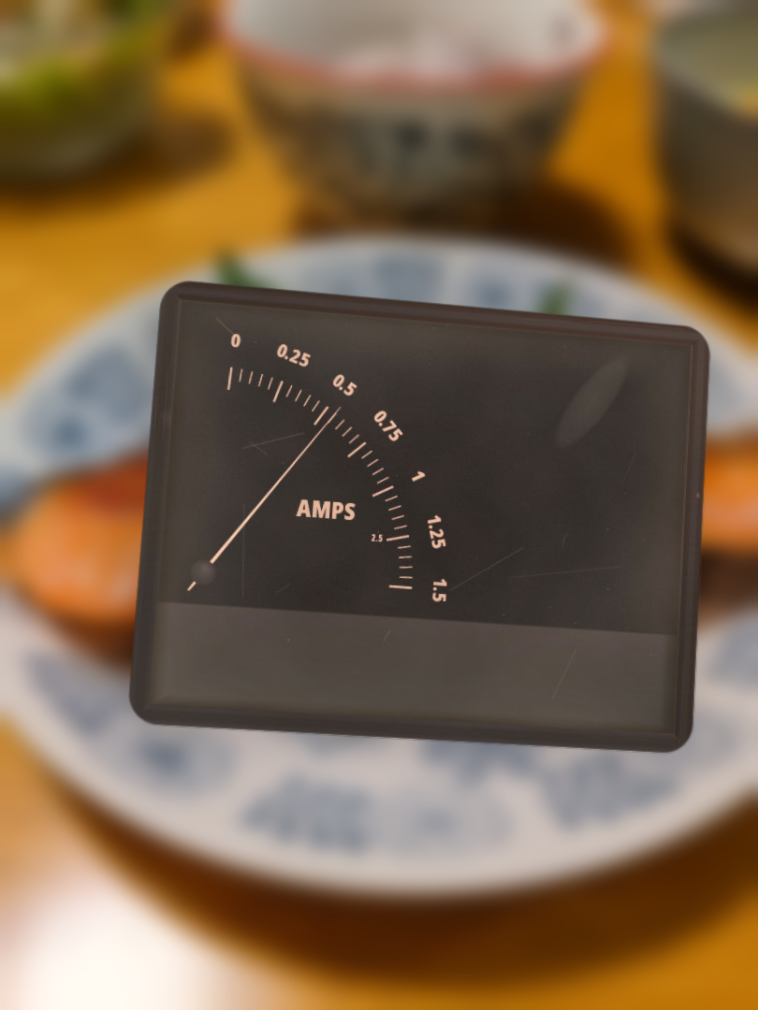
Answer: 0.55 A
